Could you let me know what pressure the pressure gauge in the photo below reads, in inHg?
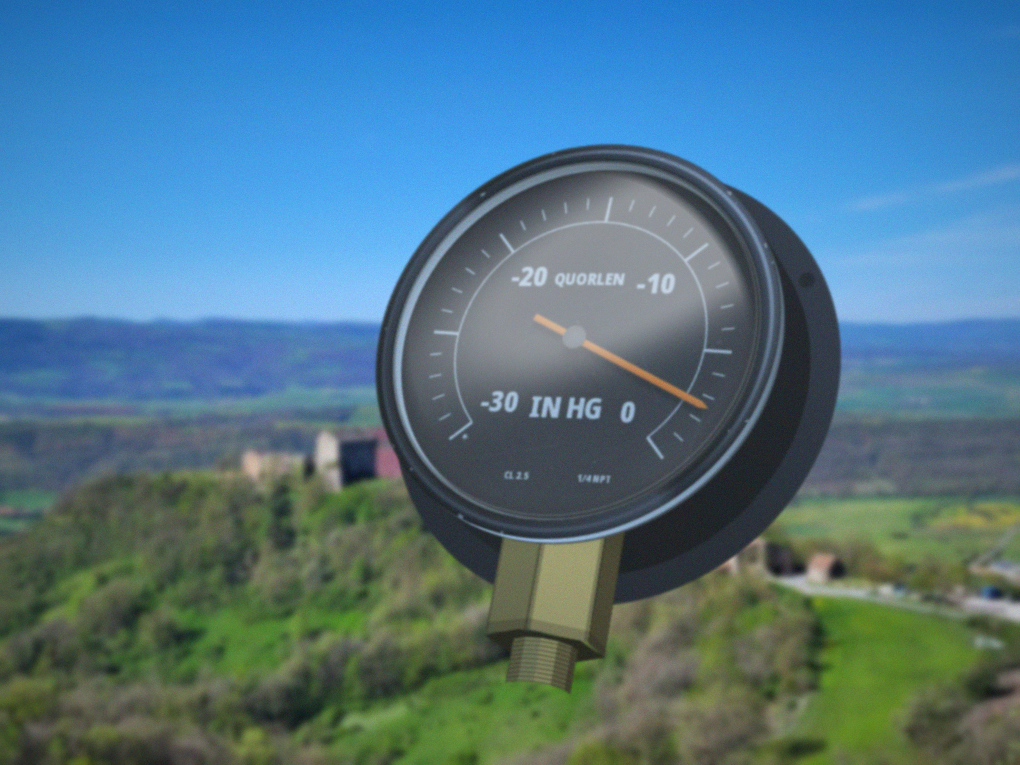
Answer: -2.5 inHg
